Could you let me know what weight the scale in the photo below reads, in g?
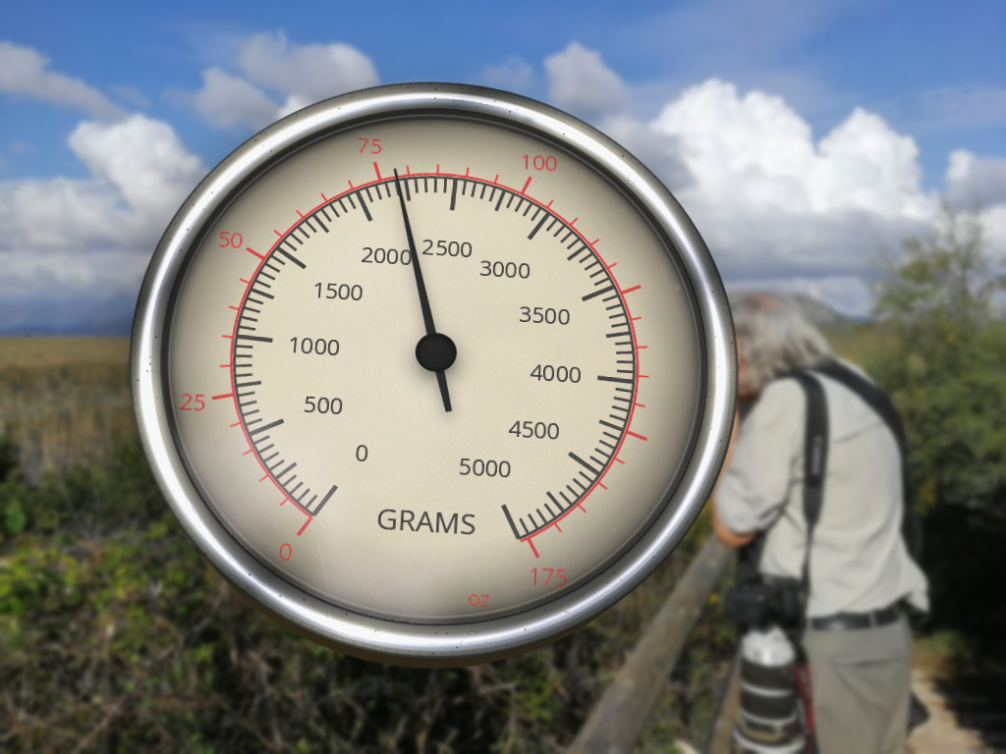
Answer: 2200 g
